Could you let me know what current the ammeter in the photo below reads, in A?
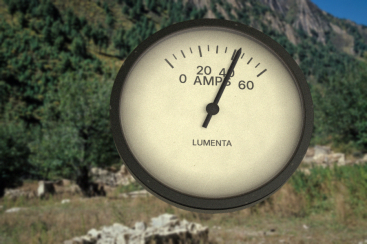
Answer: 42.5 A
